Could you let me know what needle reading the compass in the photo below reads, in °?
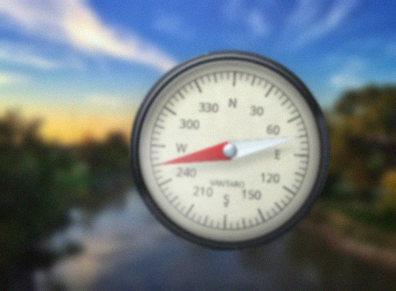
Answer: 255 °
